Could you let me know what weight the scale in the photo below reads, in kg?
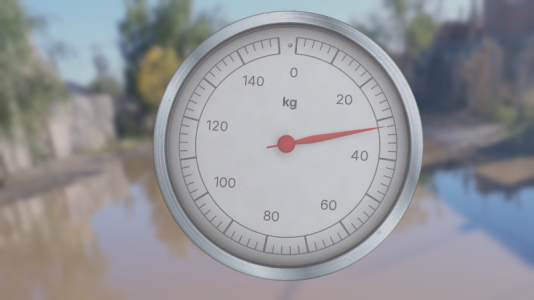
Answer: 32 kg
